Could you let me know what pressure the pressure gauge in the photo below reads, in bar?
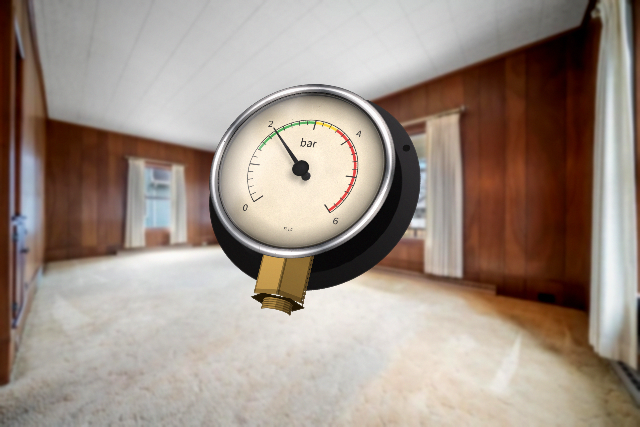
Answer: 2 bar
